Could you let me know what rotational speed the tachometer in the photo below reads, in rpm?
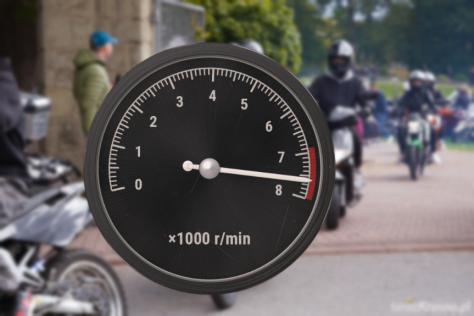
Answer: 7600 rpm
